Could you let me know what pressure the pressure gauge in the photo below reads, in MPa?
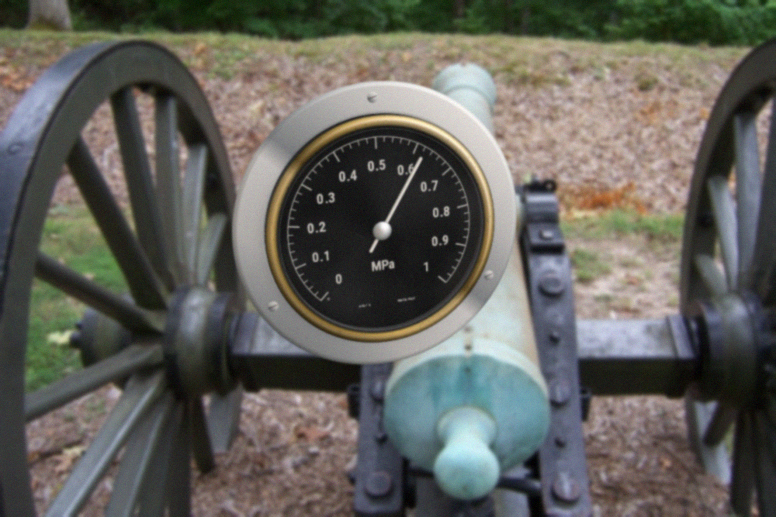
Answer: 0.62 MPa
